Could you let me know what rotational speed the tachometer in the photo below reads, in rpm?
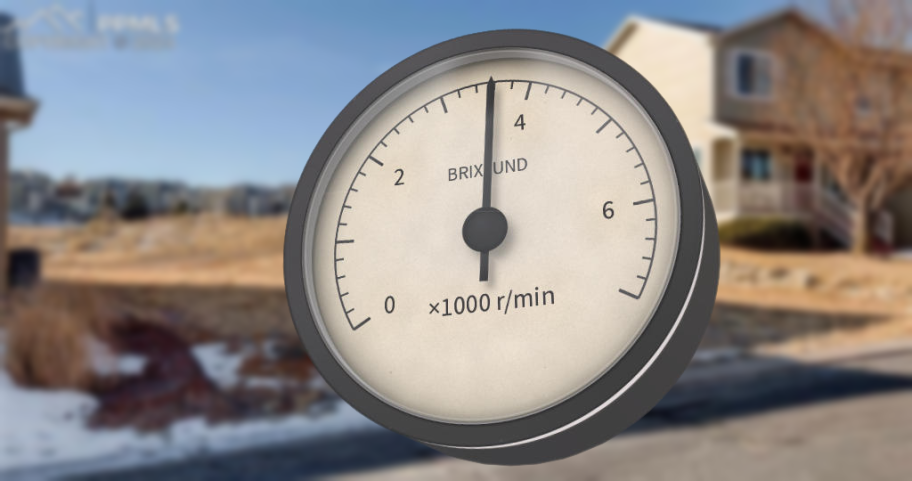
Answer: 3600 rpm
